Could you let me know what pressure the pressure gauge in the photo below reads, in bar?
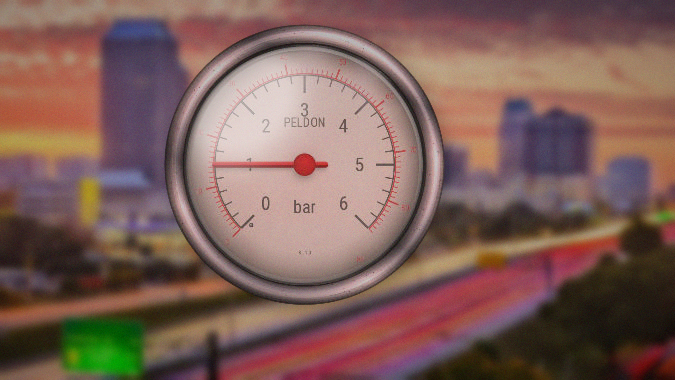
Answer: 1 bar
